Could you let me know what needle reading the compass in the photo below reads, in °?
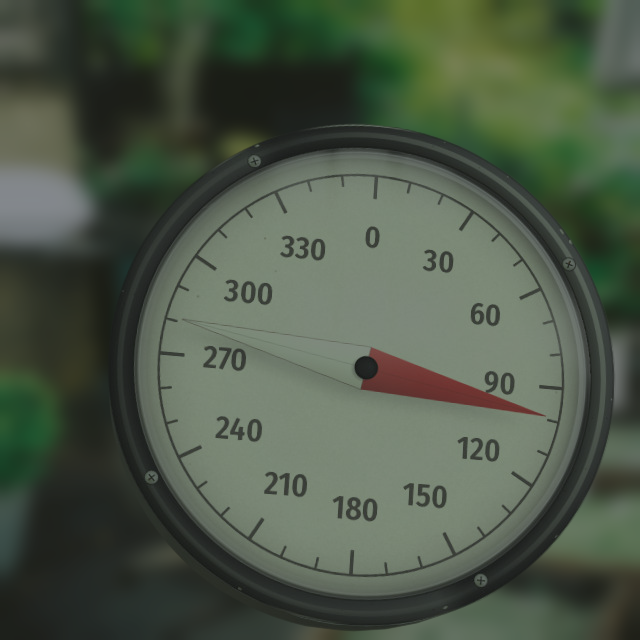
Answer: 100 °
